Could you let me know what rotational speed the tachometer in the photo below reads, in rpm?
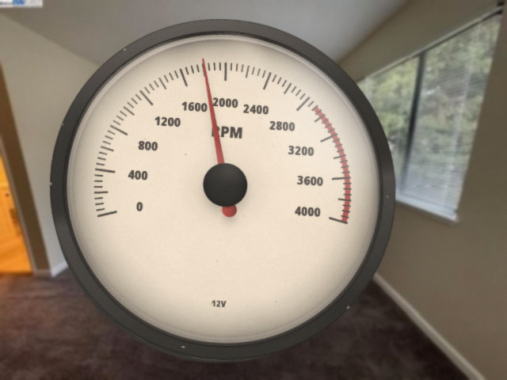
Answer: 1800 rpm
